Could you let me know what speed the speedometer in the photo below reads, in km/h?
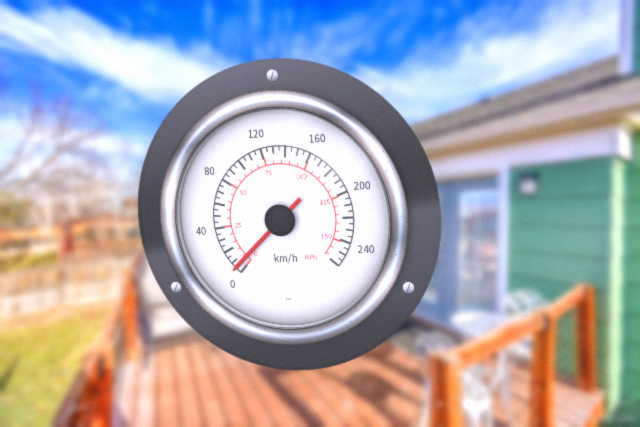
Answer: 5 km/h
